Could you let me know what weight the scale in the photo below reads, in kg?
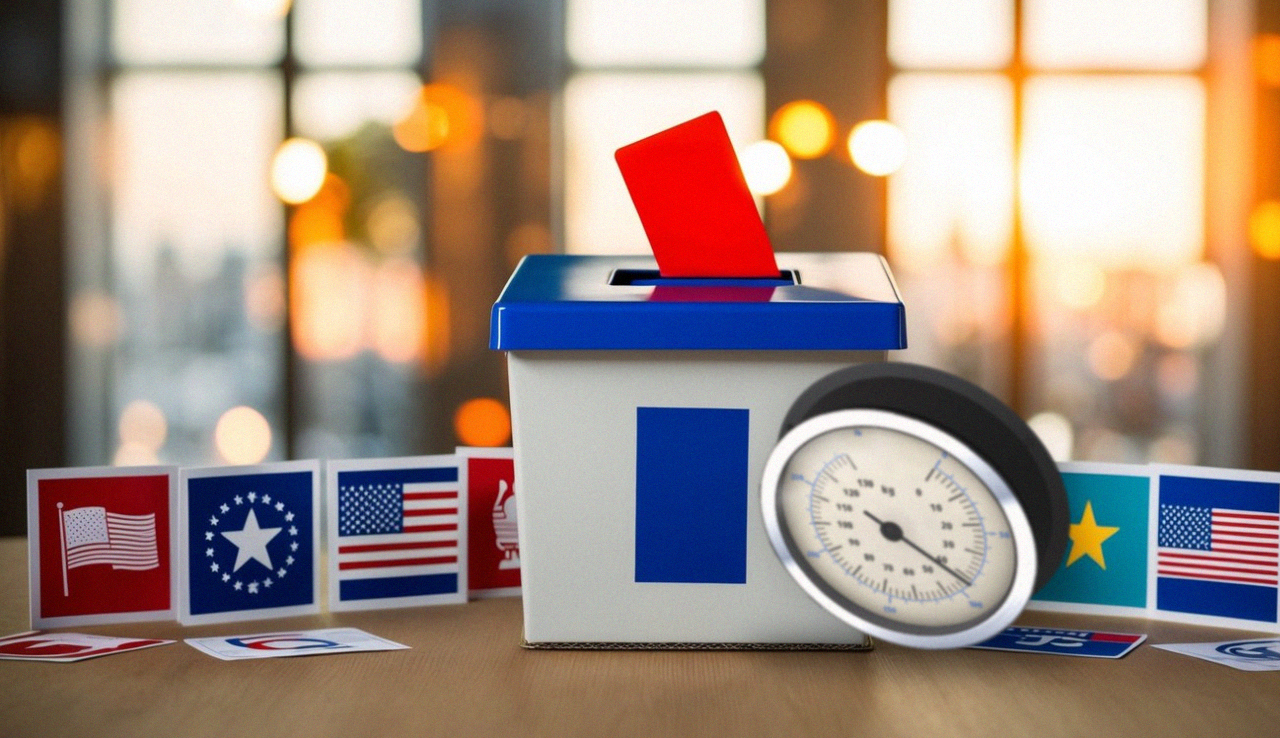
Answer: 40 kg
